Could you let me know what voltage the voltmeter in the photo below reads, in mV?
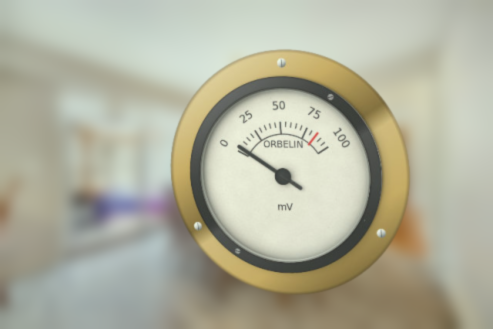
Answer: 5 mV
